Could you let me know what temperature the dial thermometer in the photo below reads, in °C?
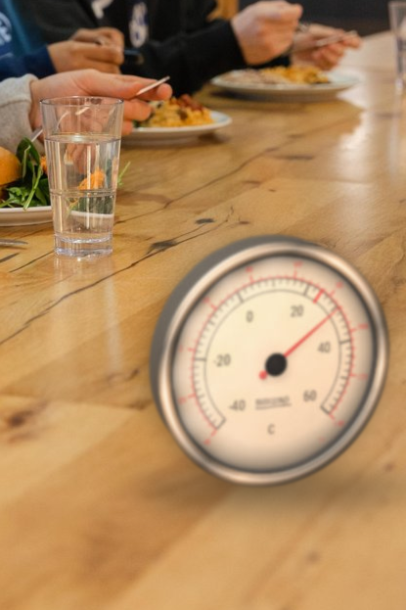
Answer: 30 °C
